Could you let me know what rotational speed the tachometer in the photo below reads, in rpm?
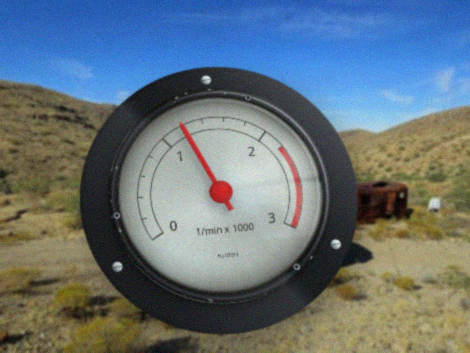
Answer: 1200 rpm
